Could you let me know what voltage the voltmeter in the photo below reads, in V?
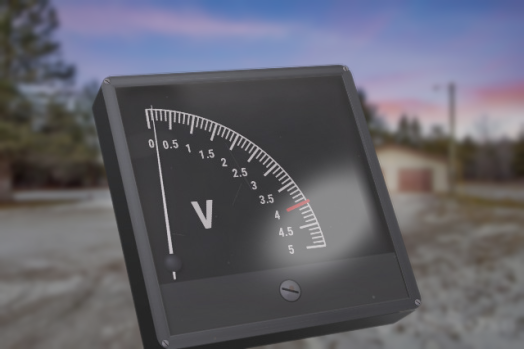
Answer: 0.1 V
